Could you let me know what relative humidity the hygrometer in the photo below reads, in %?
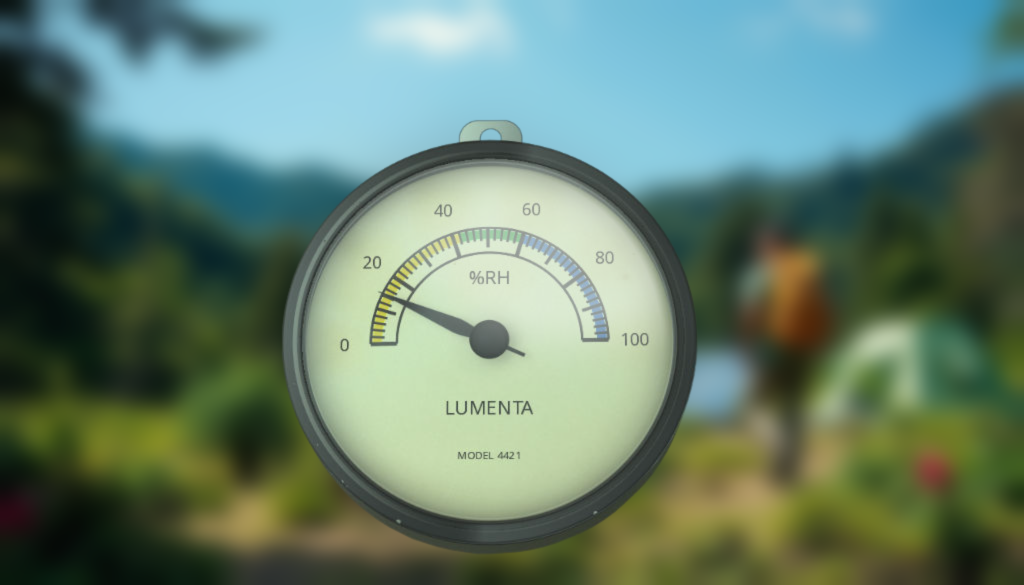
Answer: 14 %
